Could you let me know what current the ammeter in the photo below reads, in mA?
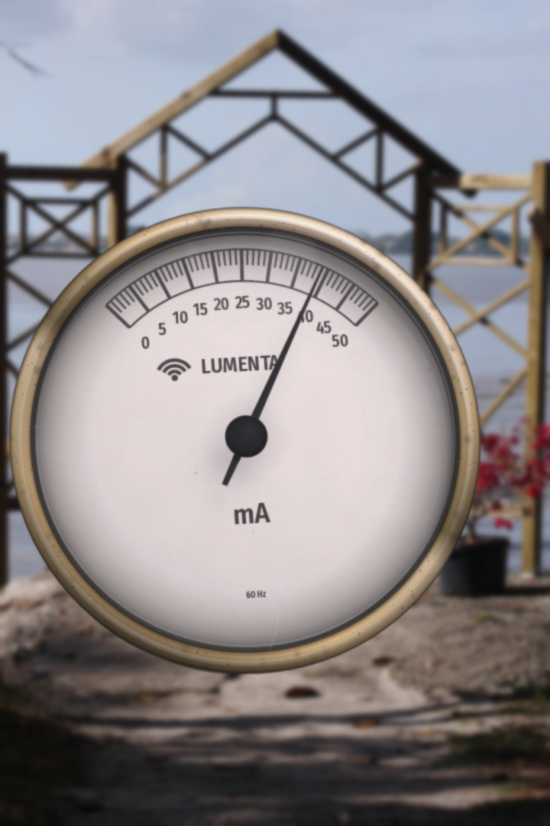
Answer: 39 mA
